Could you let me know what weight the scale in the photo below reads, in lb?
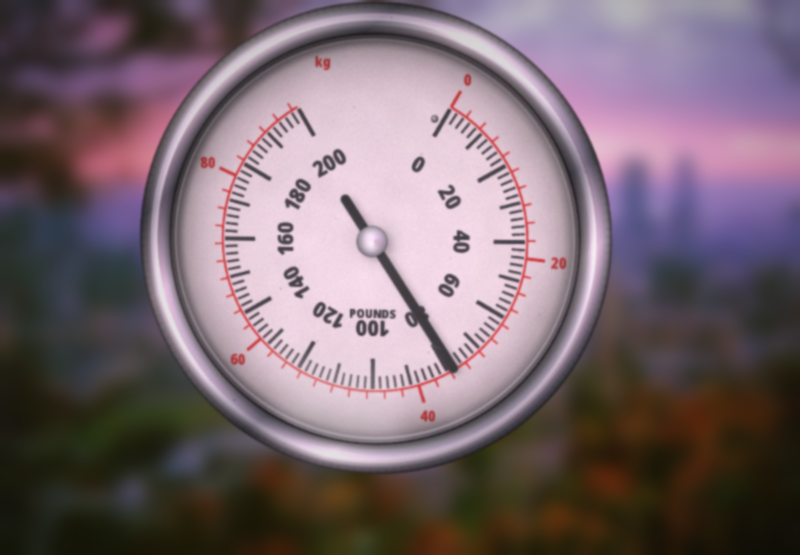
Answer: 78 lb
